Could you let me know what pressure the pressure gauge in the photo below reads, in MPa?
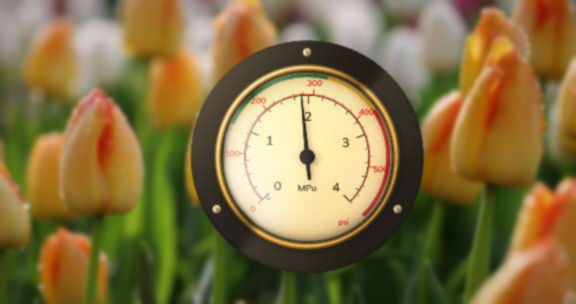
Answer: 1.9 MPa
